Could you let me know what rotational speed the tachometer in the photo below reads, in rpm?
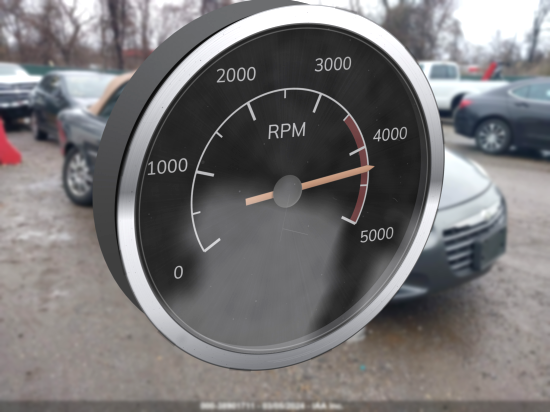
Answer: 4250 rpm
